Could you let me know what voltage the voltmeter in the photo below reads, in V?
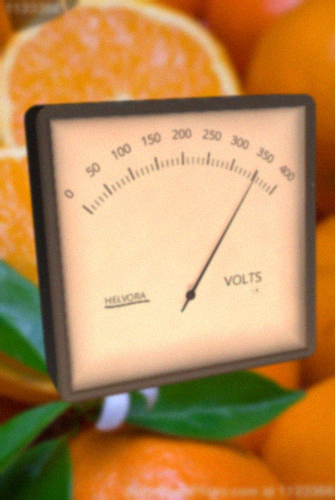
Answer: 350 V
